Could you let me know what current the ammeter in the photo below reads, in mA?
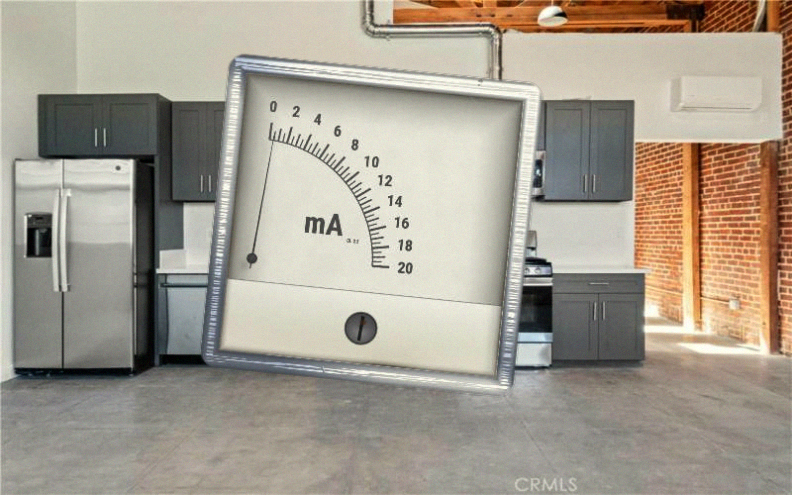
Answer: 0.5 mA
